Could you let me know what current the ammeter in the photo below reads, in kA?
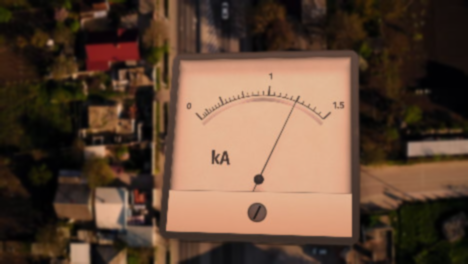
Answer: 1.25 kA
